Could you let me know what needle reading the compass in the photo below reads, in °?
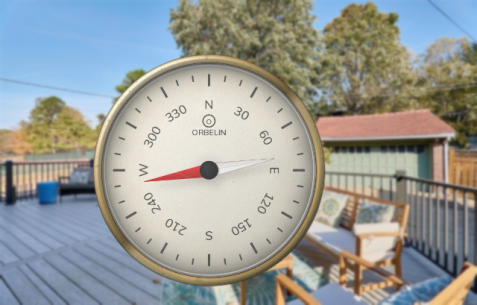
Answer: 260 °
